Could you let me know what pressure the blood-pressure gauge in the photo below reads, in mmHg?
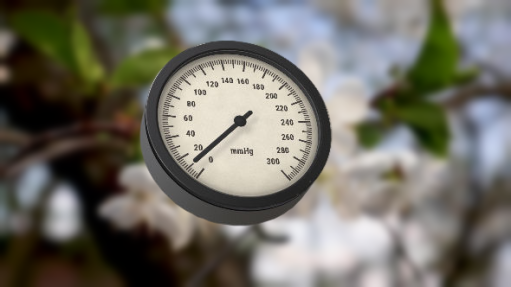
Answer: 10 mmHg
